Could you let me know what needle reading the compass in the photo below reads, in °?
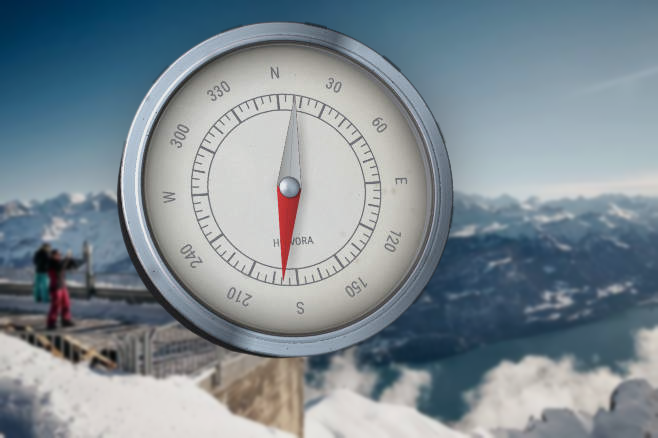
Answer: 190 °
